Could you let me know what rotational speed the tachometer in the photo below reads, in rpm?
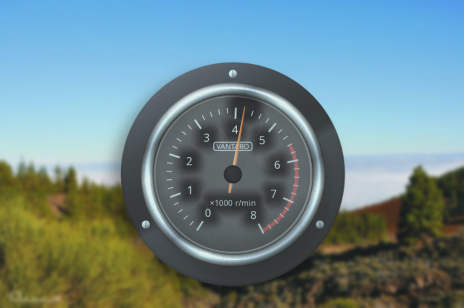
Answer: 4200 rpm
